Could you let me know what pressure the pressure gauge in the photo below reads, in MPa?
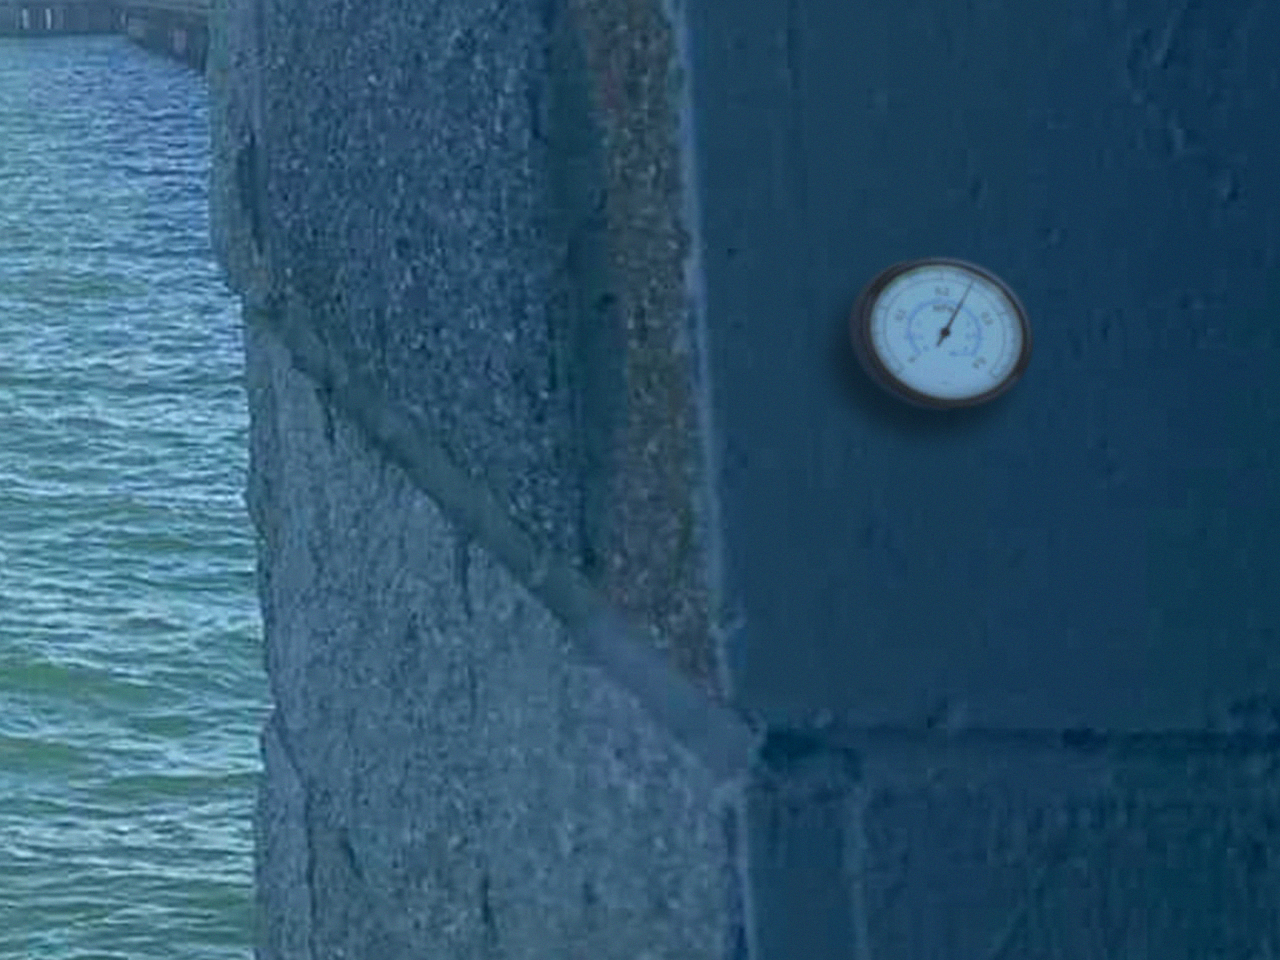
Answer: 0.24 MPa
